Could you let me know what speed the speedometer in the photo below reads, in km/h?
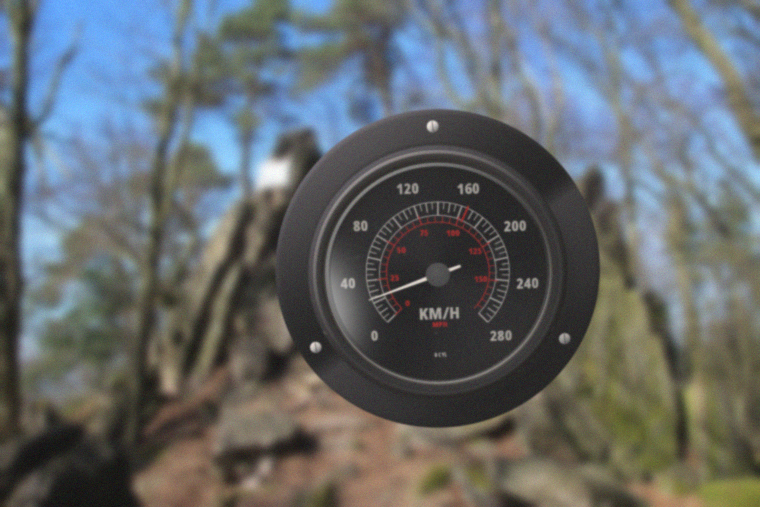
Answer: 25 km/h
